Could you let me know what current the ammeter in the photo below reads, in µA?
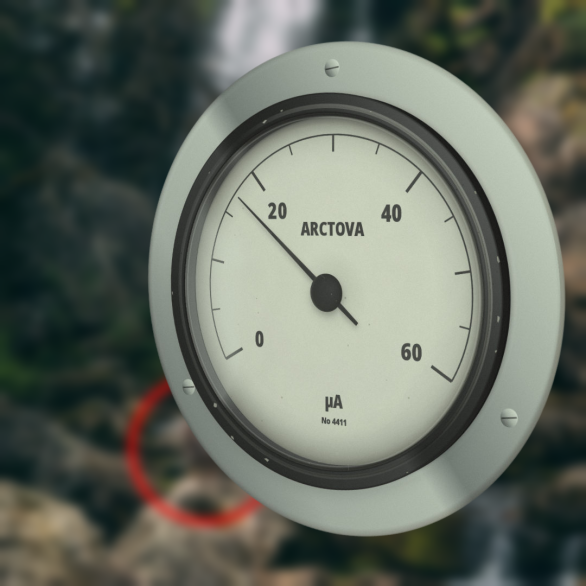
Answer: 17.5 µA
